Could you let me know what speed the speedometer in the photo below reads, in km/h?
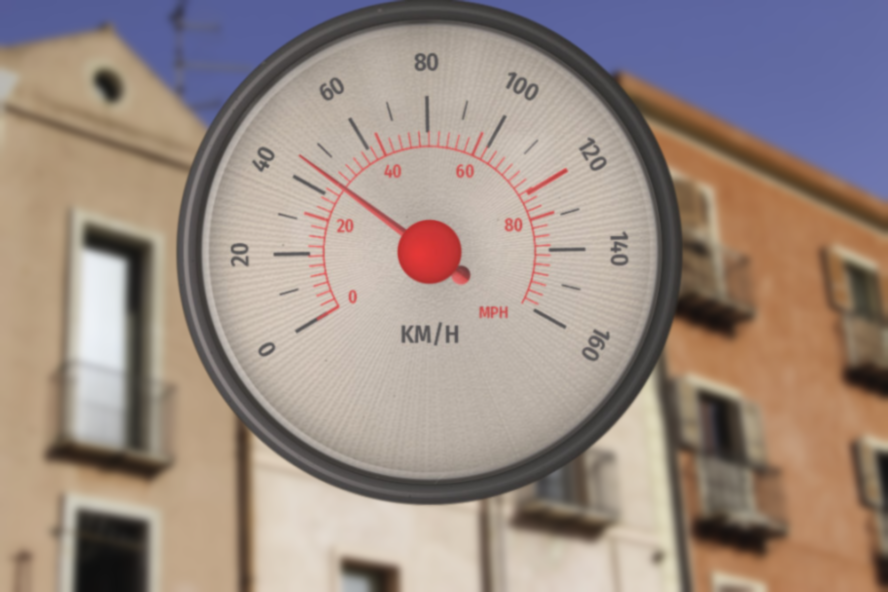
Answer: 45 km/h
